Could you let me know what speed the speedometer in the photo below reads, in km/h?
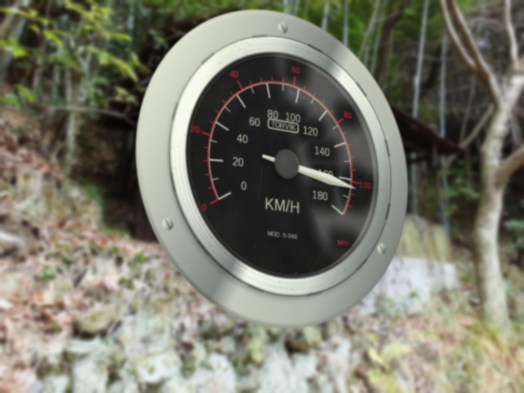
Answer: 165 km/h
